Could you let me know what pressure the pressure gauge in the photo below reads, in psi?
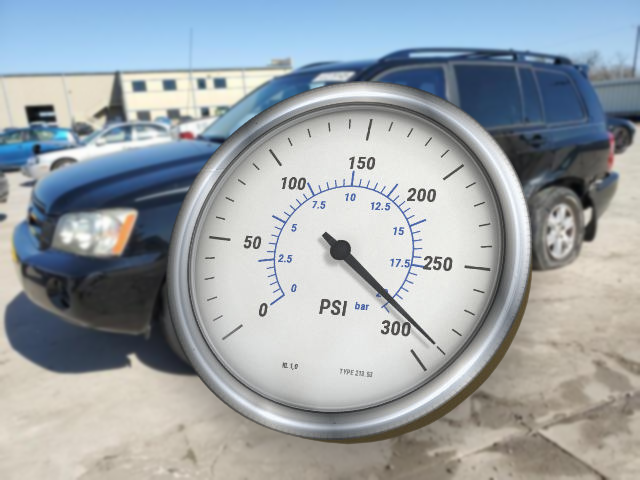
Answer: 290 psi
